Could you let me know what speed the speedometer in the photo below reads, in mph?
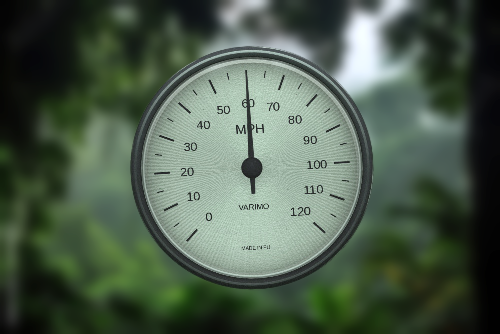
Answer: 60 mph
